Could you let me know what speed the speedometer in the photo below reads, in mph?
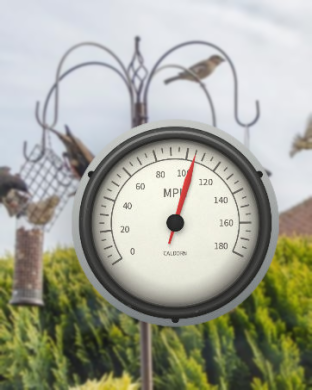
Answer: 105 mph
